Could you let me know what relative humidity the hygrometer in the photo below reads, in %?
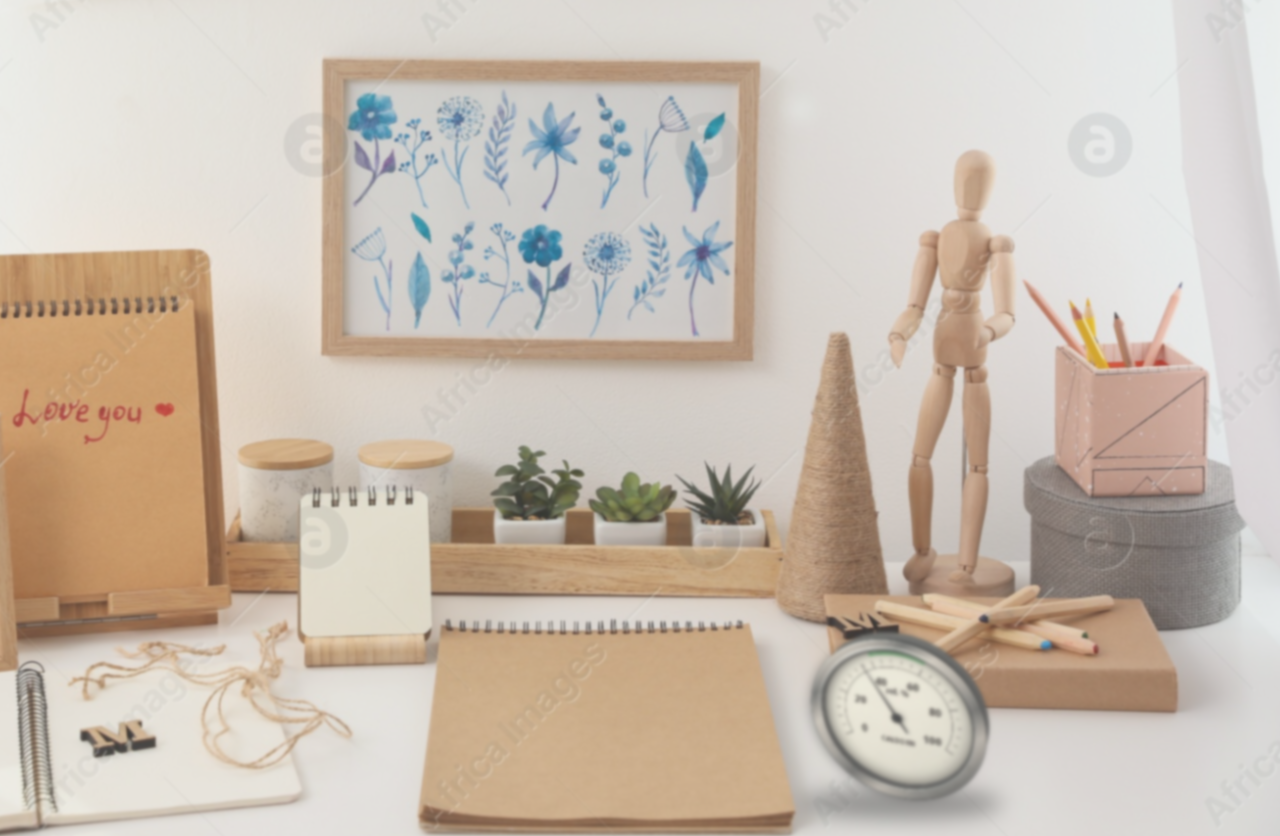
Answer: 36 %
